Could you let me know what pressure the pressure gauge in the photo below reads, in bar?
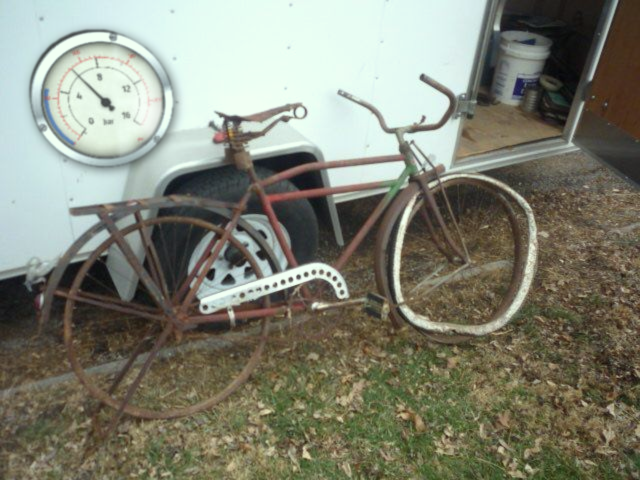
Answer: 6 bar
